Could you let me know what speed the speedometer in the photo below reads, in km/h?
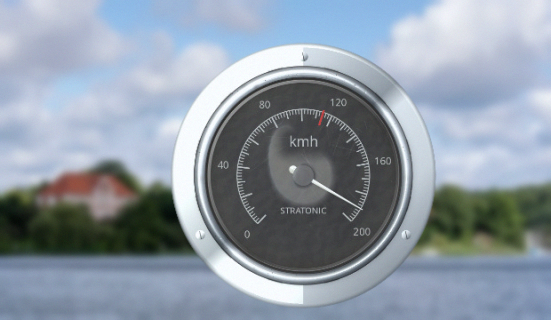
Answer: 190 km/h
